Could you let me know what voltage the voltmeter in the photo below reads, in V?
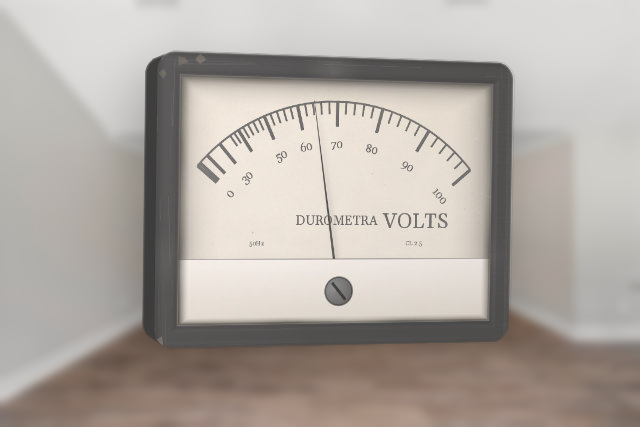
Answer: 64 V
